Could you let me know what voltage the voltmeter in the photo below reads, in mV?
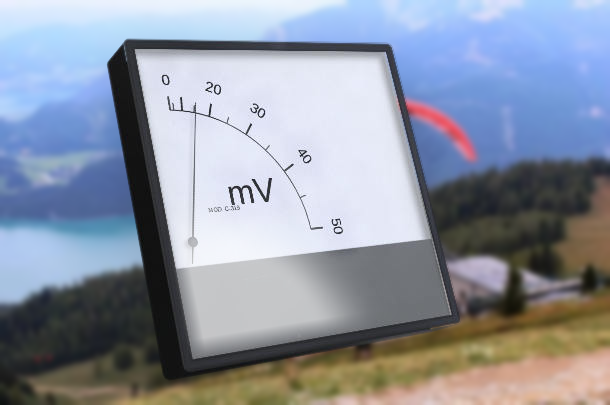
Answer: 15 mV
